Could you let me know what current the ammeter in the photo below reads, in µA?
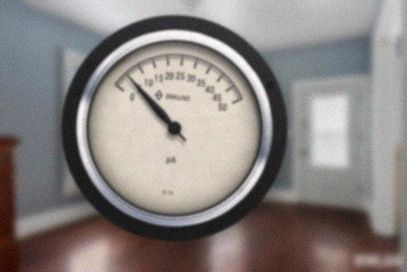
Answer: 5 µA
